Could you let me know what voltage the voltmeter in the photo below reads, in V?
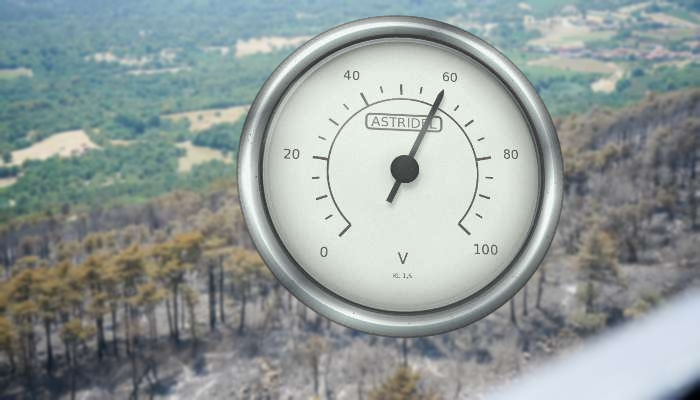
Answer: 60 V
